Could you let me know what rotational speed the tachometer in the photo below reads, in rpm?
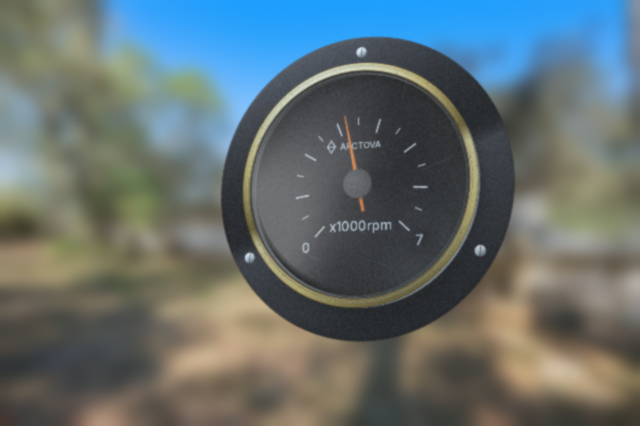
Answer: 3250 rpm
